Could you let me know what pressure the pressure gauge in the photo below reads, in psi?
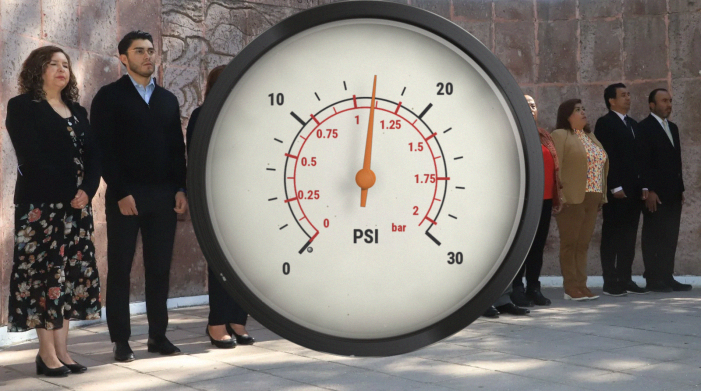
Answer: 16 psi
